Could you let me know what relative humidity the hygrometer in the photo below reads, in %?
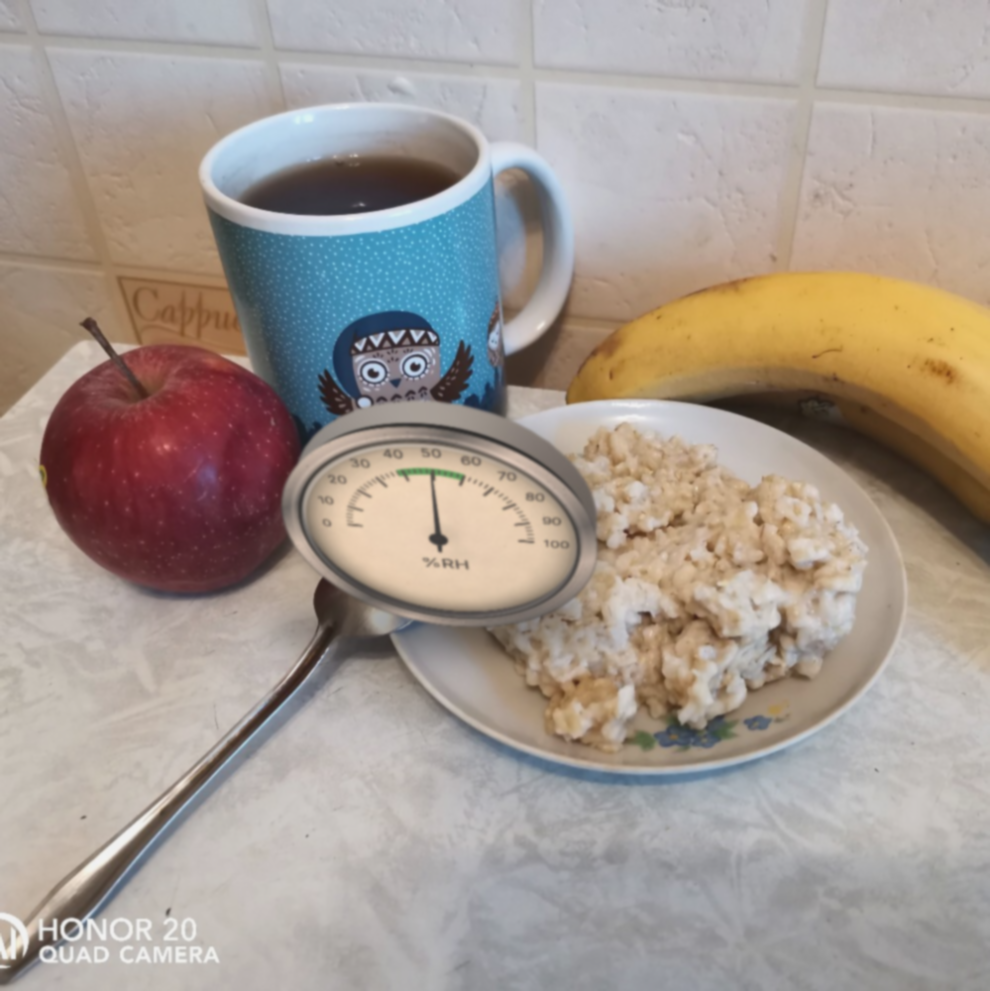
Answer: 50 %
